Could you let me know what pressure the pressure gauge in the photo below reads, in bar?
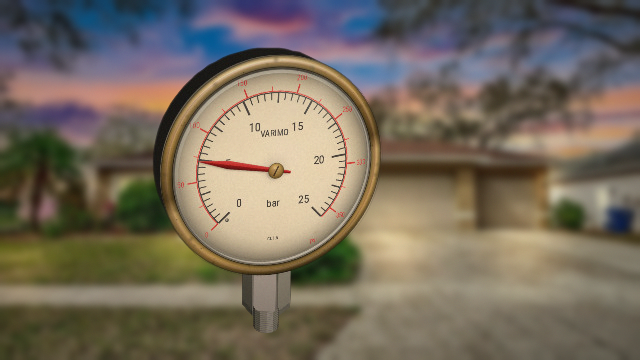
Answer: 5 bar
